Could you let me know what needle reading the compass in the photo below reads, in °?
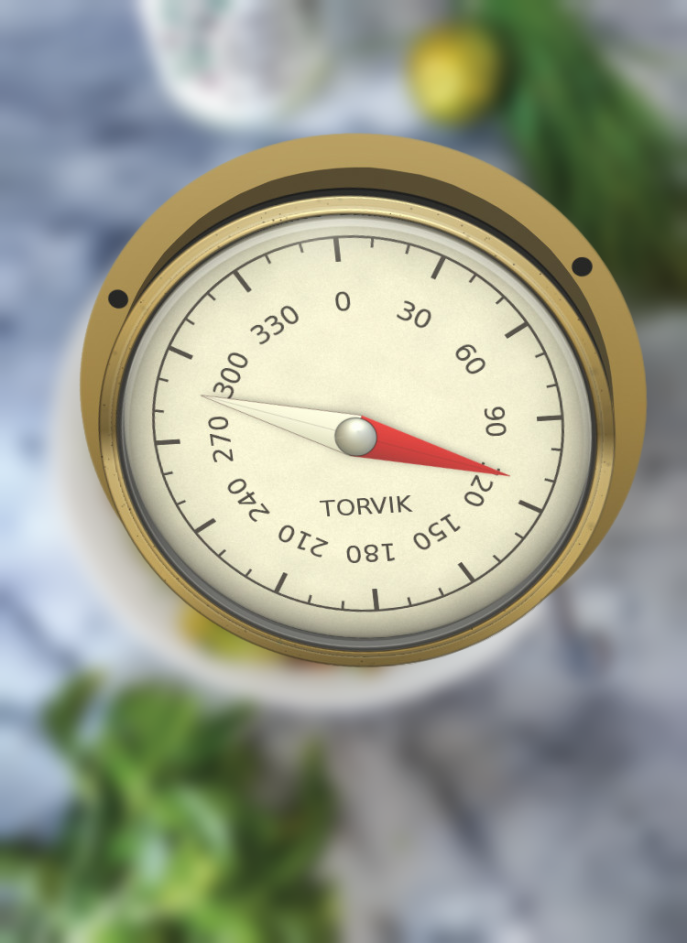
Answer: 110 °
